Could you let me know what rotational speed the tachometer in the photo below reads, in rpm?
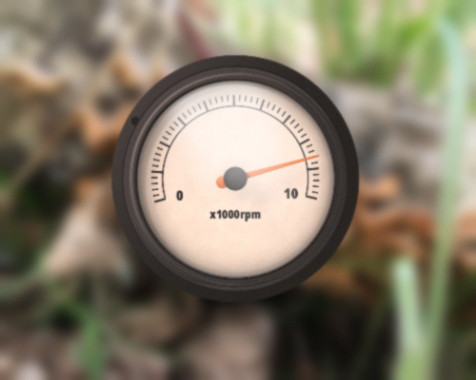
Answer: 8600 rpm
